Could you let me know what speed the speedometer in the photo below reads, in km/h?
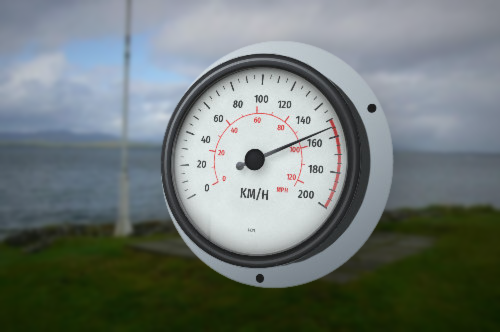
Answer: 155 km/h
